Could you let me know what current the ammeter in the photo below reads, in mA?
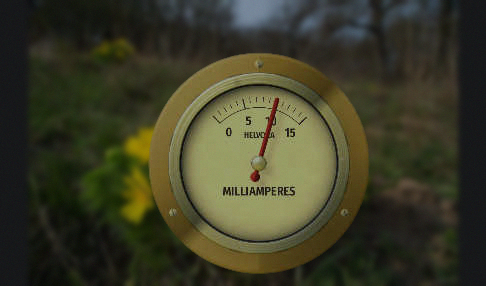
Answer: 10 mA
